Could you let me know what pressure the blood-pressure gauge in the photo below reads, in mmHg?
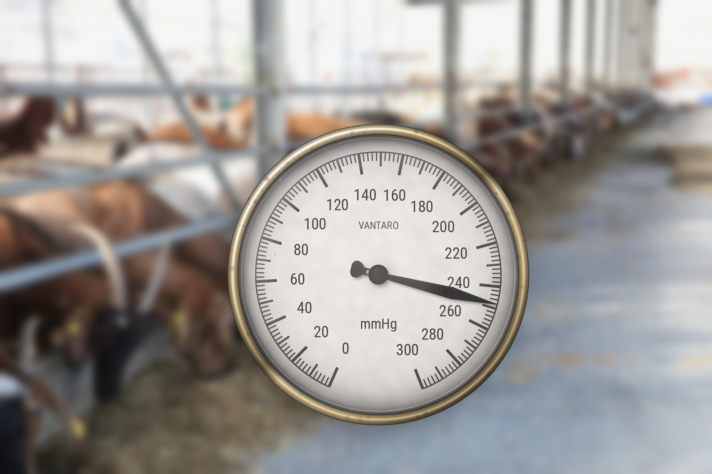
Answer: 248 mmHg
